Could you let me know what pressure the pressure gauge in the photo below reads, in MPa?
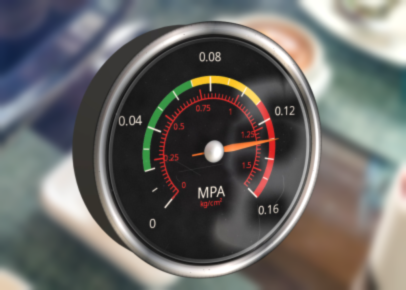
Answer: 0.13 MPa
